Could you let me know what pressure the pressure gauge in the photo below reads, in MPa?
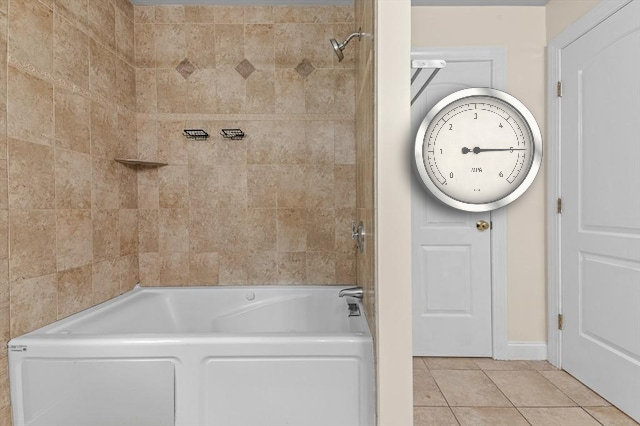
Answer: 5 MPa
